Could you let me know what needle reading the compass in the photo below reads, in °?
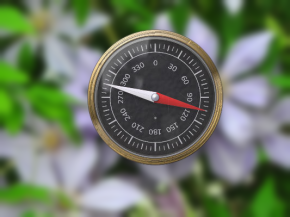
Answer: 105 °
